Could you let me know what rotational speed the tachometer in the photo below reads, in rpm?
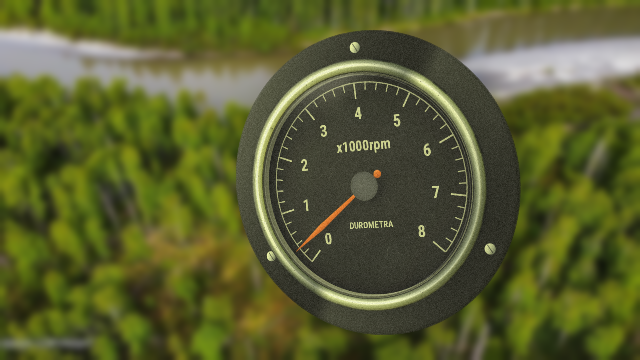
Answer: 300 rpm
